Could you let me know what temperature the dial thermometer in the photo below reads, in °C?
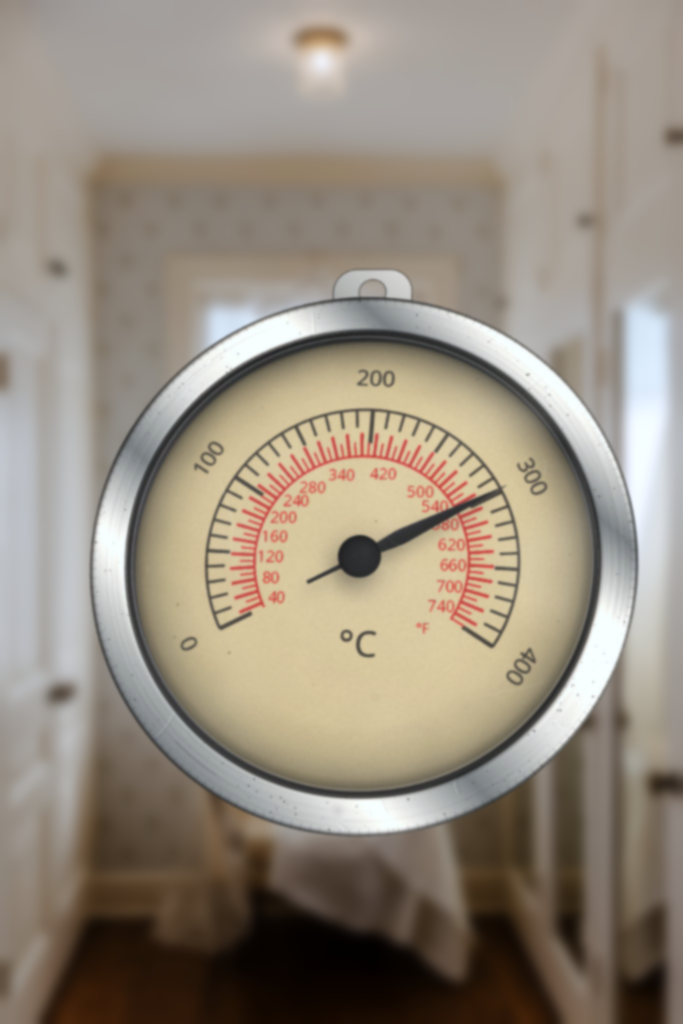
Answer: 300 °C
